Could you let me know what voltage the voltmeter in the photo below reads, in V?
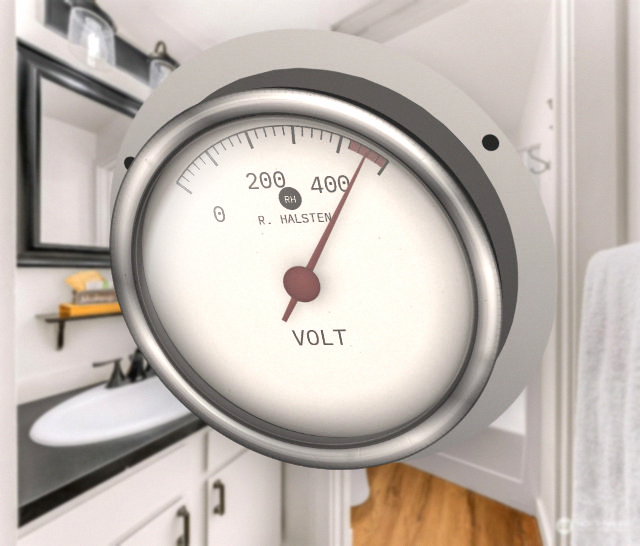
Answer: 460 V
